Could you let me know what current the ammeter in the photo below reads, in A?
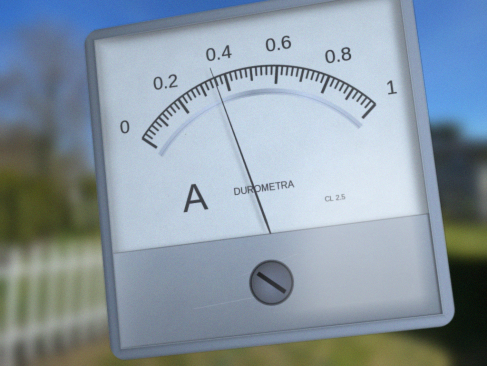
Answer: 0.36 A
